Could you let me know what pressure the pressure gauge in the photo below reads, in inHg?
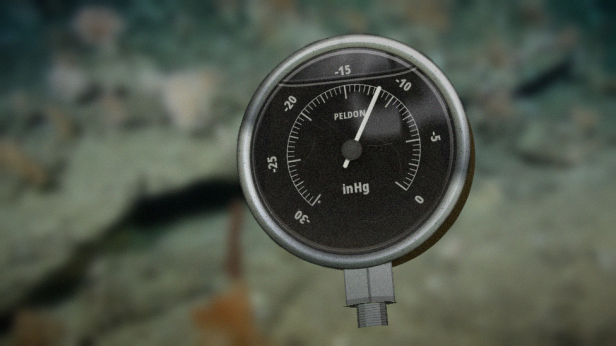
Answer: -11.5 inHg
